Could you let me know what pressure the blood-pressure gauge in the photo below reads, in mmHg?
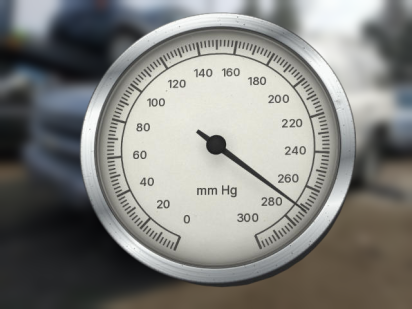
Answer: 272 mmHg
